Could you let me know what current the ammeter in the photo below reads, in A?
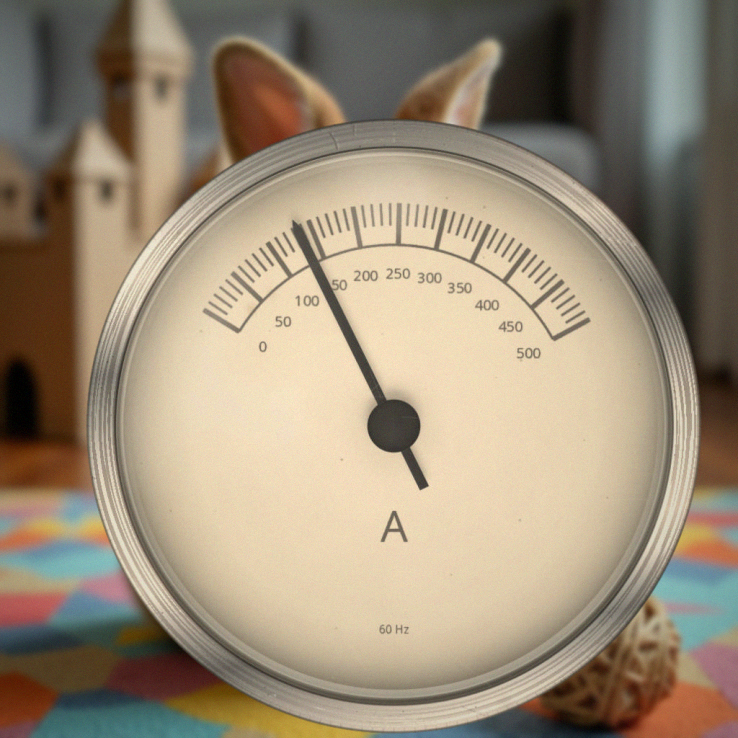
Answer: 135 A
